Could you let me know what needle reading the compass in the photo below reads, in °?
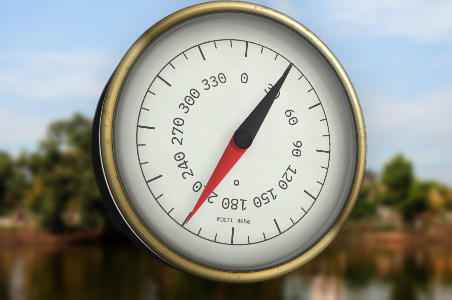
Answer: 210 °
